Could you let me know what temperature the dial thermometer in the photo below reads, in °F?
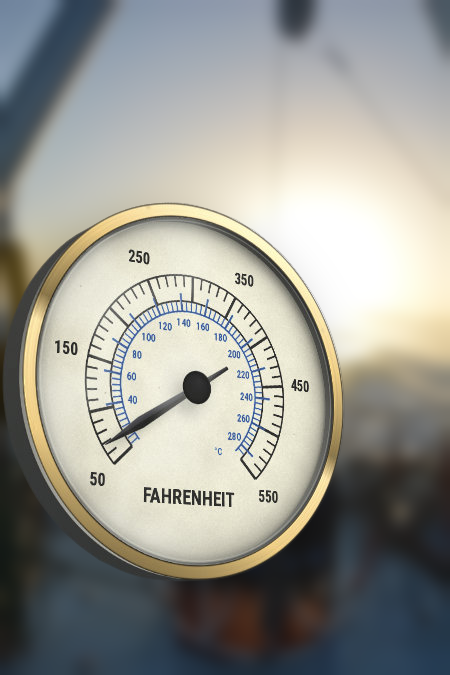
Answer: 70 °F
